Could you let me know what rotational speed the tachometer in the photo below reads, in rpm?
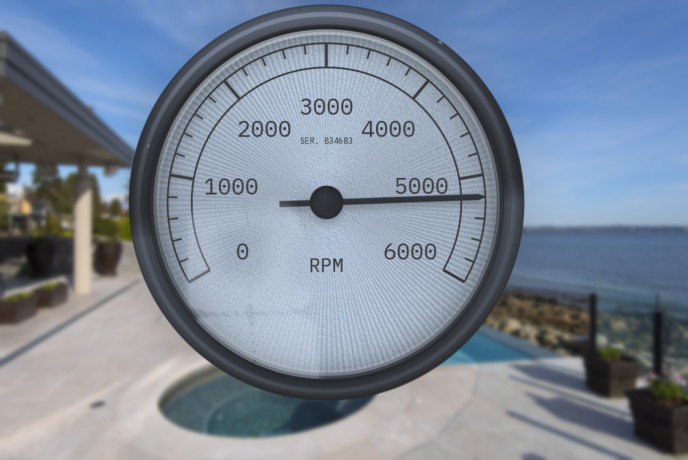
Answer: 5200 rpm
